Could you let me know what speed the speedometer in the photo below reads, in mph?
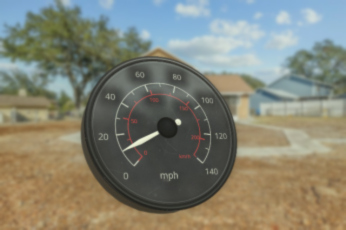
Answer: 10 mph
